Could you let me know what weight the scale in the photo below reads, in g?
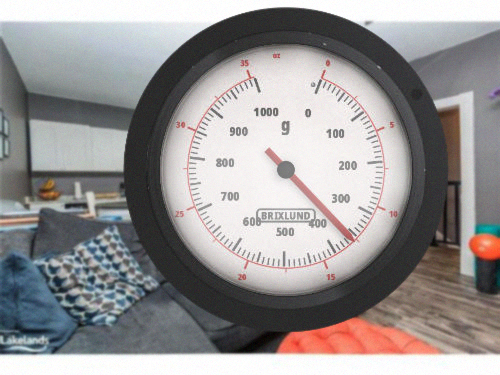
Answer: 360 g
